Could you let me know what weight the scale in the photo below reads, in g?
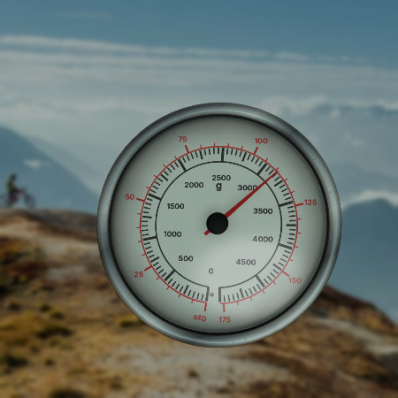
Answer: 3150 g
